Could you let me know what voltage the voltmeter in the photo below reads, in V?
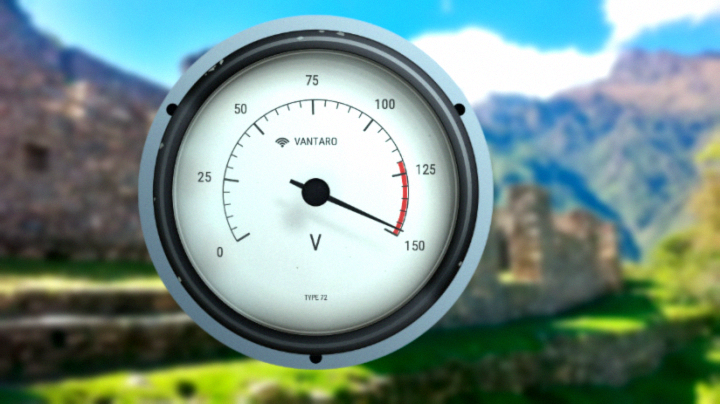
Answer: 147.5 V
